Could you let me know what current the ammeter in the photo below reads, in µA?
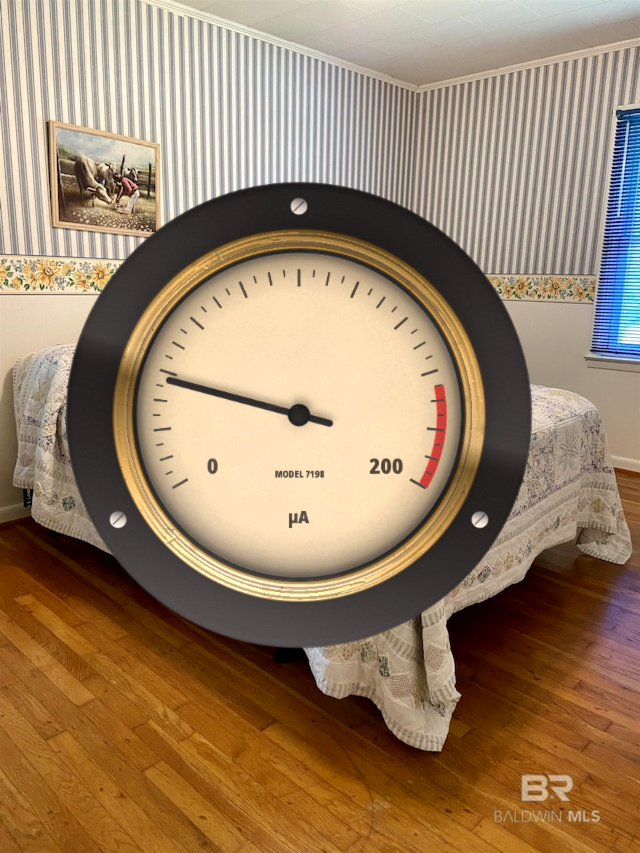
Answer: 37.5 µA
